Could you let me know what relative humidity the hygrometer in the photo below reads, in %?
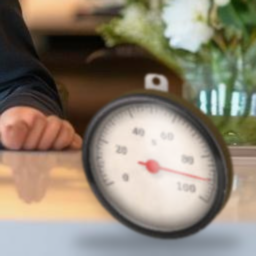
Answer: 90 %
